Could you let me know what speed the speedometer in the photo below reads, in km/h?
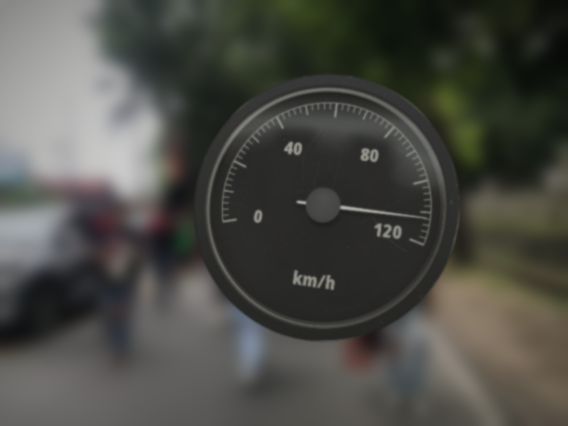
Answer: 112 km/h
